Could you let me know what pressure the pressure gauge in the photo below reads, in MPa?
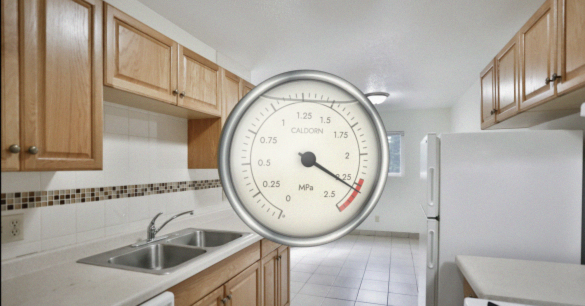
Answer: 2.3 MPa
